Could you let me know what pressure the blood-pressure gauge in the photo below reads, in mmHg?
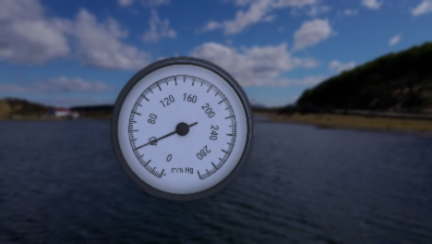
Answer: 40 mmHg
